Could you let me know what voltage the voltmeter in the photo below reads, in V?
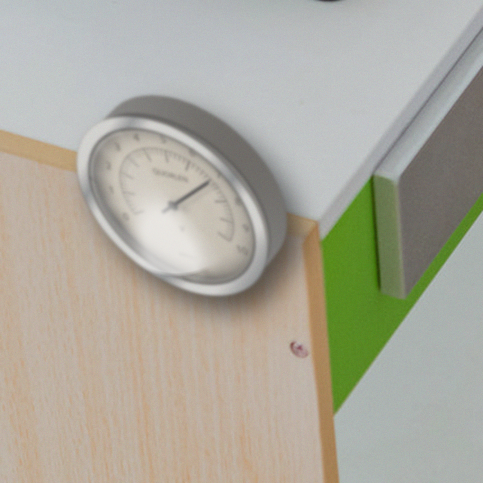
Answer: 7 V
